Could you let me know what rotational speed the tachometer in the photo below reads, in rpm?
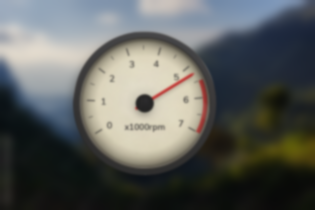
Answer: 5250 rpm
